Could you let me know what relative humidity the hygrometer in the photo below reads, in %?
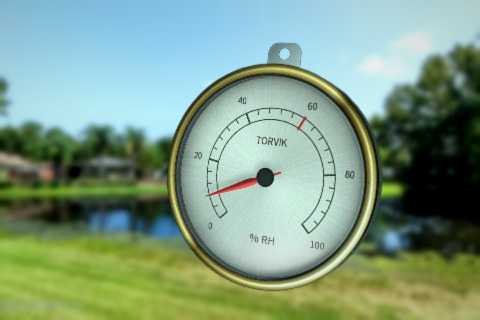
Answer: 8 %
